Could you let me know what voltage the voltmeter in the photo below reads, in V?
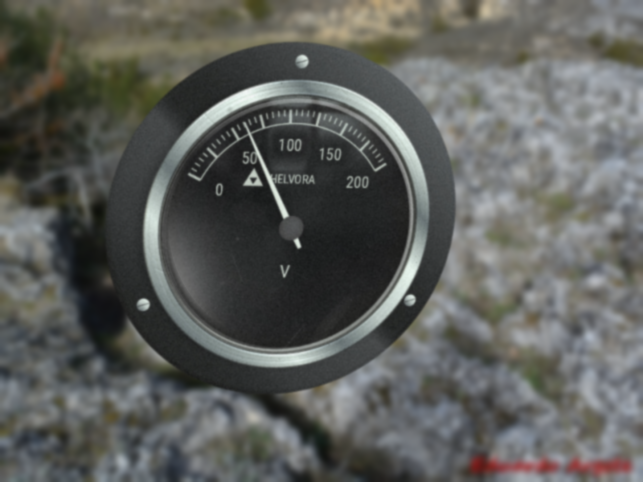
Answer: 60 V
